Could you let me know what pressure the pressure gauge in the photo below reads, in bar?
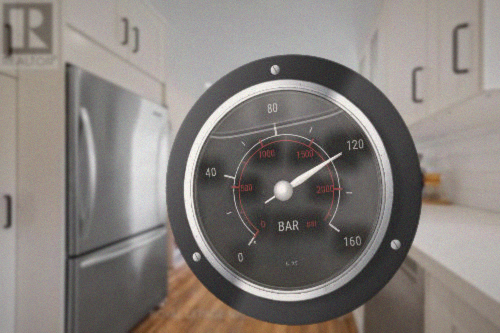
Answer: 120 bar
